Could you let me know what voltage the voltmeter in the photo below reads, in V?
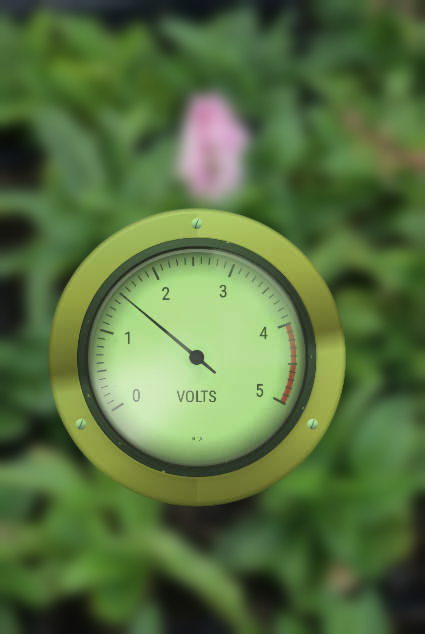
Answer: 1.5 V
